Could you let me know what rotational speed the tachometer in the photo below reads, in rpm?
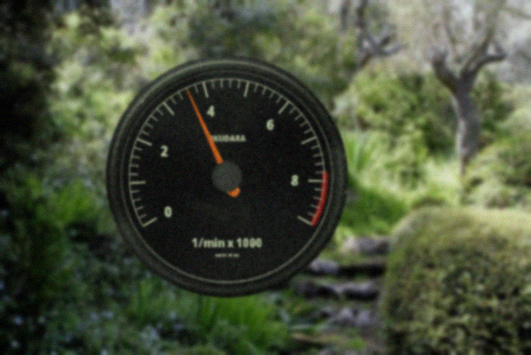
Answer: 3600 rpm
